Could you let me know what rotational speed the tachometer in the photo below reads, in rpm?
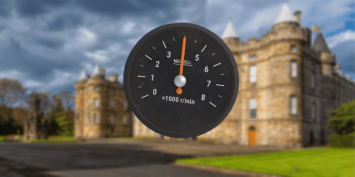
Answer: 4000 rpm
